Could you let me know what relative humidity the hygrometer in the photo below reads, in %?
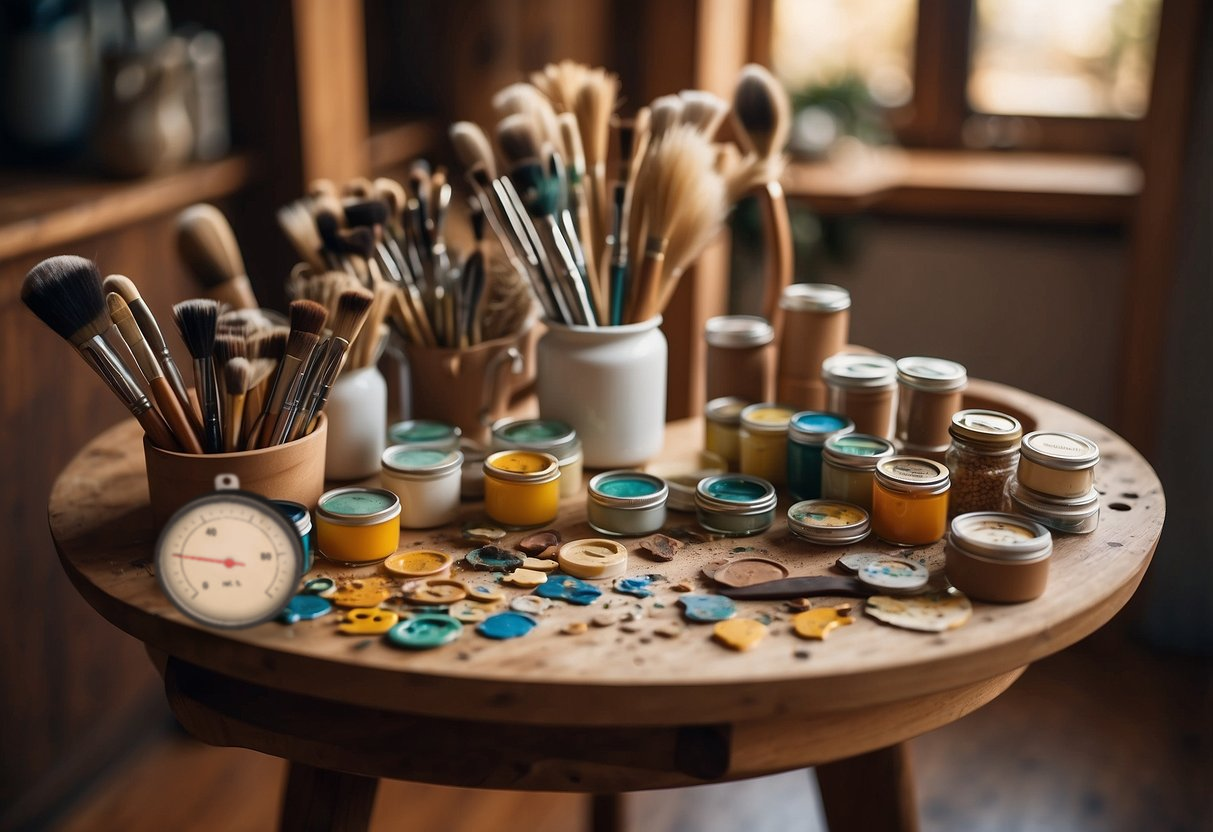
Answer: 20 %
